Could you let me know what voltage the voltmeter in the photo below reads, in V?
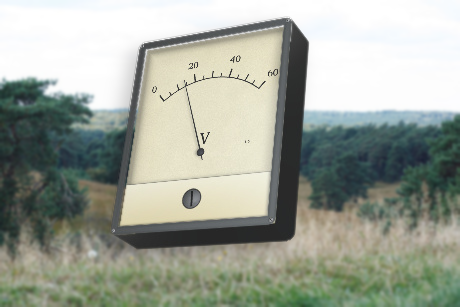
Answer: 15 V
